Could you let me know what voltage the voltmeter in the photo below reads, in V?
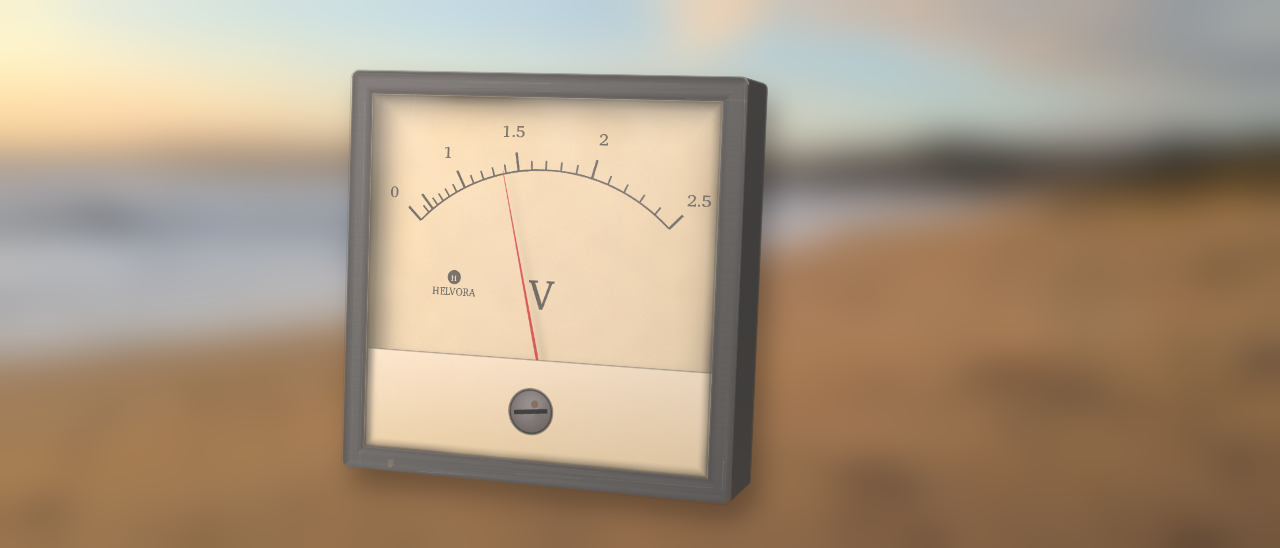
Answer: 1.4 V
